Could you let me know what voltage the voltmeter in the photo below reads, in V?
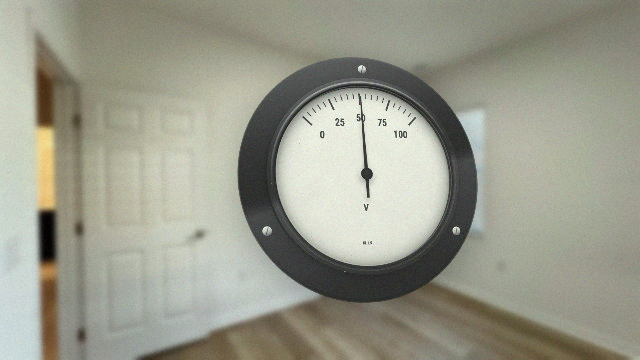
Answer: 50 V
